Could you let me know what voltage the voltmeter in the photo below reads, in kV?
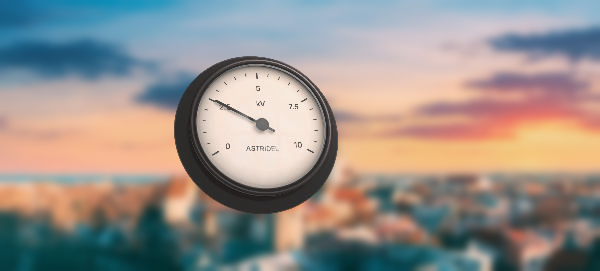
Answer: 2.5 kV
